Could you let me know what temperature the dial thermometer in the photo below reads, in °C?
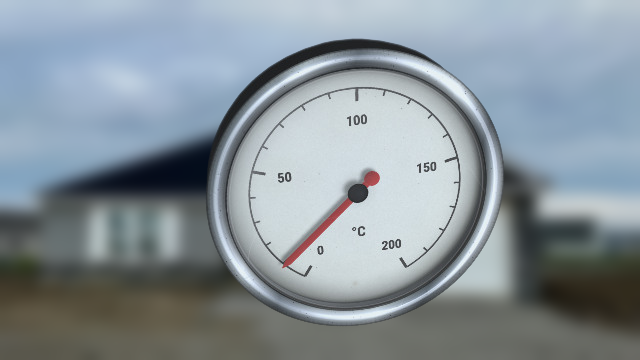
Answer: 10 °C
